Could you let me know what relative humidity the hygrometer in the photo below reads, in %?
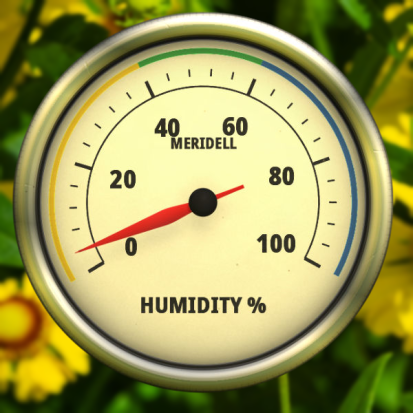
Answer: 4 %
